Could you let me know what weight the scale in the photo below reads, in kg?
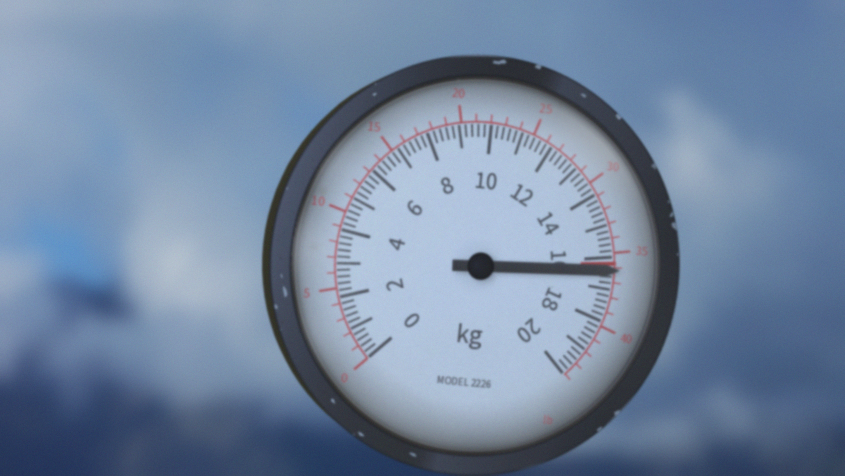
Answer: 16.4 kg
